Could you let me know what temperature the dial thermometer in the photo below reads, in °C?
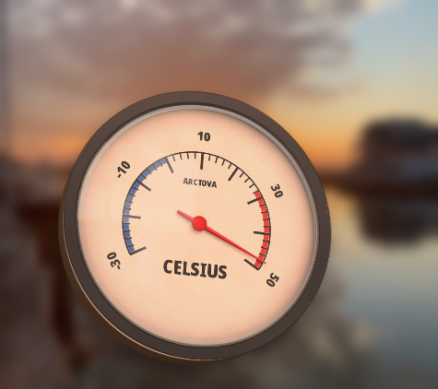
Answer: 48 °C
